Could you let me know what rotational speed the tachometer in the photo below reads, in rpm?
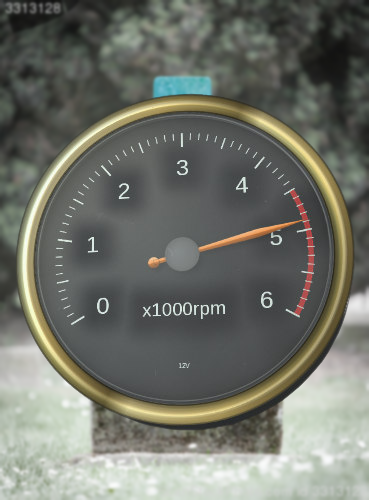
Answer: 4900 rpm
